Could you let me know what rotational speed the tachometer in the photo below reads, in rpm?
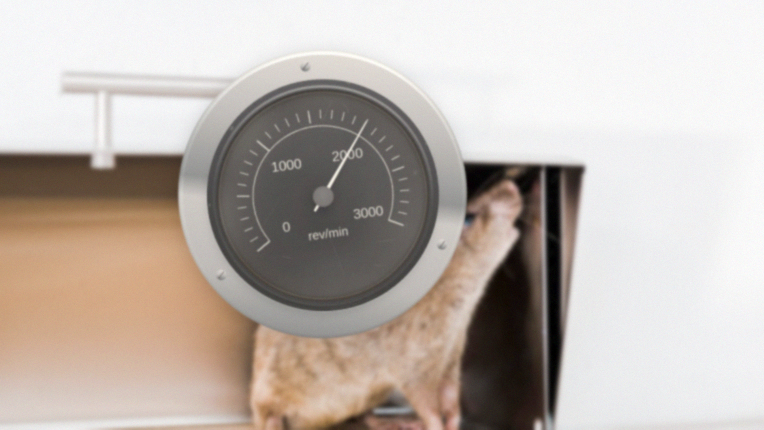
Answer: 2000 rpm
